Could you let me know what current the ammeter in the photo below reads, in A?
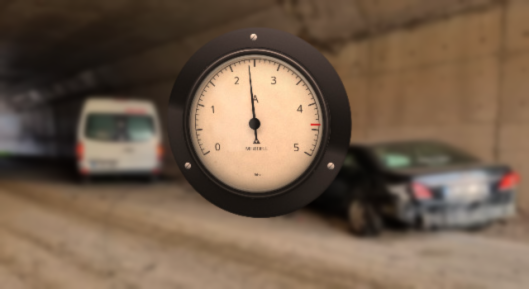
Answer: 2.4 A
